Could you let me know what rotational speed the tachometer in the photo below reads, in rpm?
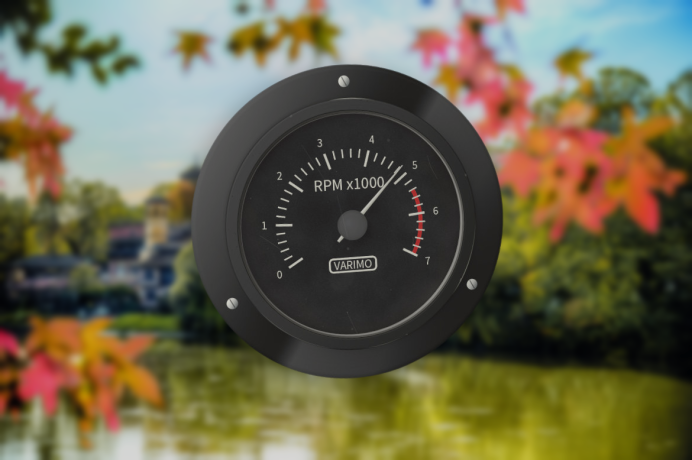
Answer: 4800 rpm
